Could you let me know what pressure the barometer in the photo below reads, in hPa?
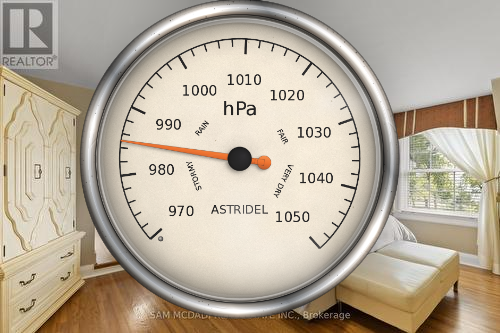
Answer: 985 hPa
